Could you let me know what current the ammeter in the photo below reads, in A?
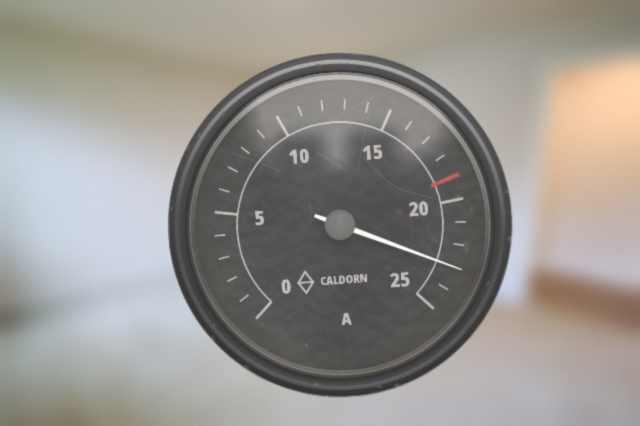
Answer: 23 A
